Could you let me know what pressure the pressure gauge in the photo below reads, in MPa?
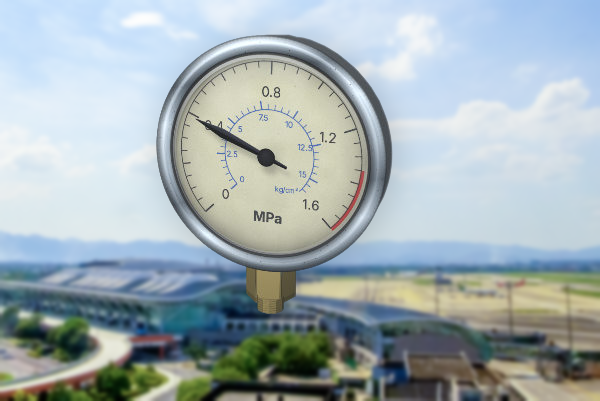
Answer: 0.4 MPa
